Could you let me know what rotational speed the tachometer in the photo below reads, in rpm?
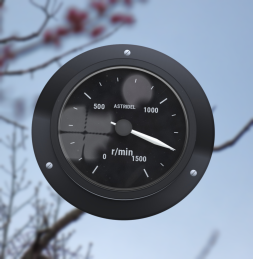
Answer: 1300 rpm
